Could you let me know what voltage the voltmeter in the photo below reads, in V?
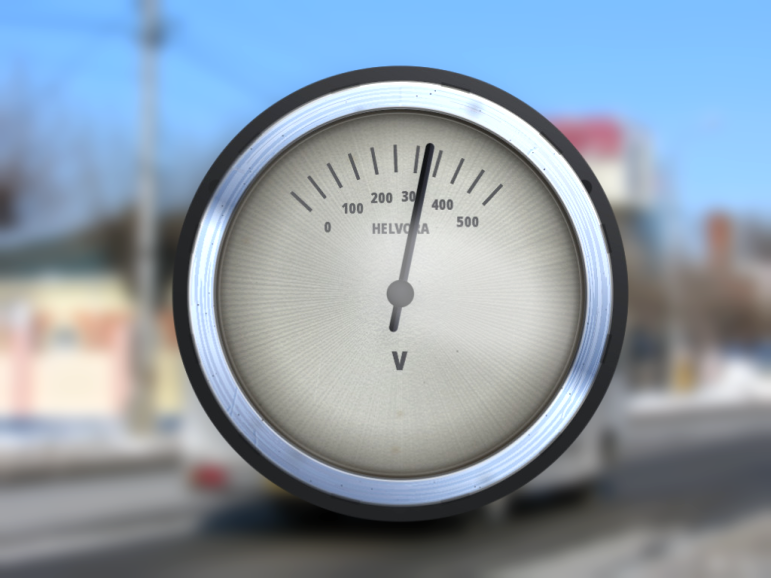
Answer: 325 V
